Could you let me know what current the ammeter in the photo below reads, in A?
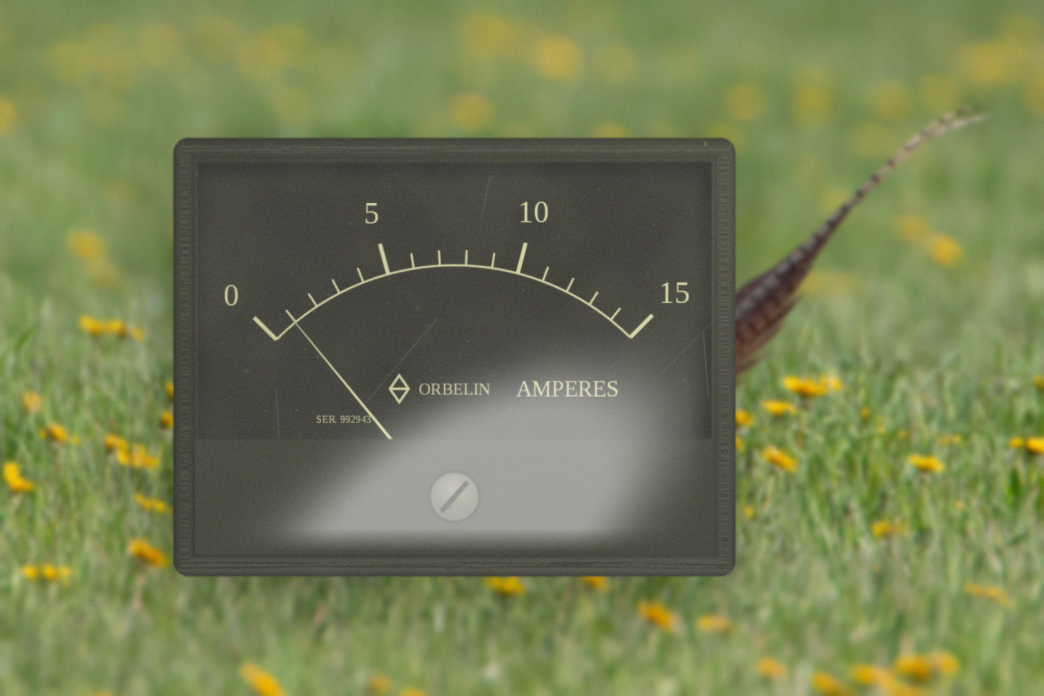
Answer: 1 A
